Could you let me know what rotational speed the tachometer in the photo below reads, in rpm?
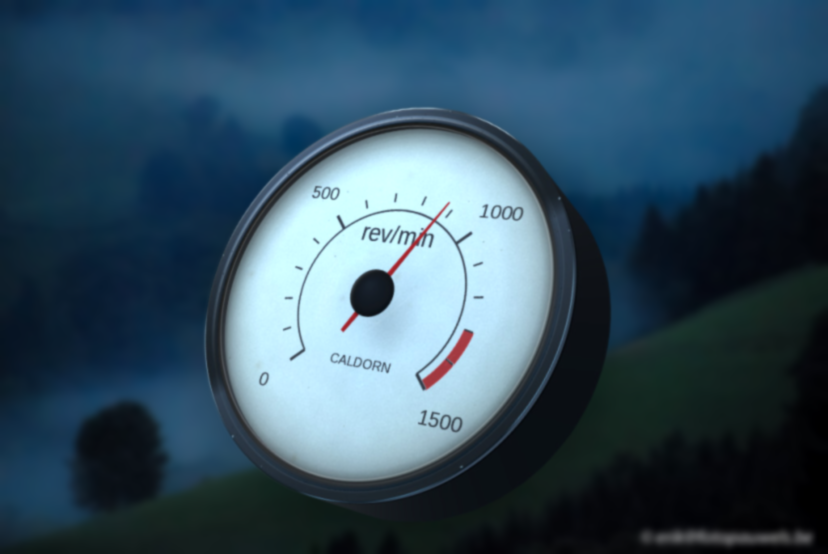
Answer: 900 rpm
